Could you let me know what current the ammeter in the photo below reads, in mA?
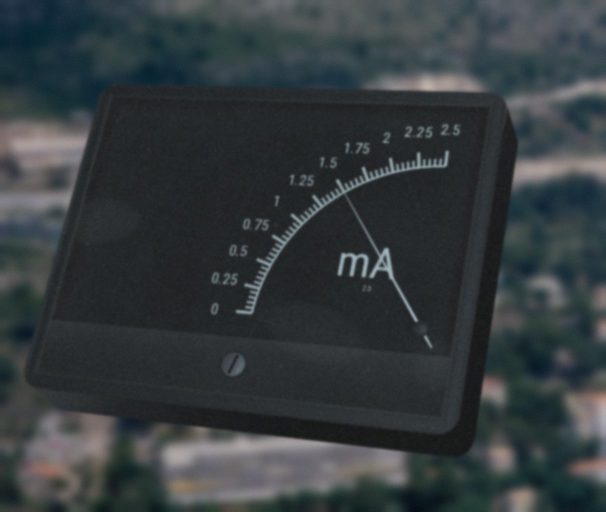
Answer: 1.5 mA
